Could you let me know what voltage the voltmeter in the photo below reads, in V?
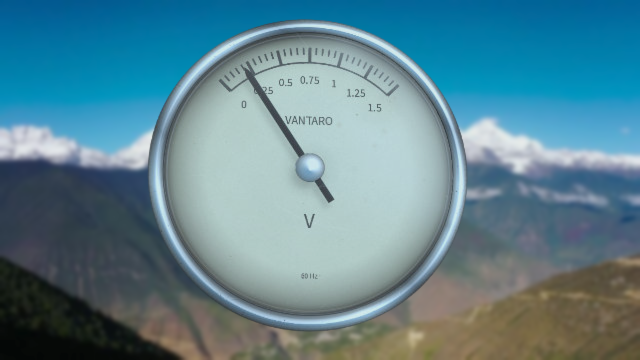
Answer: 0.2 V
